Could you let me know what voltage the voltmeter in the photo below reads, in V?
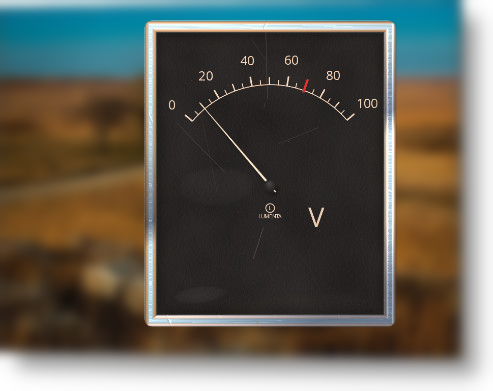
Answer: 10 V
